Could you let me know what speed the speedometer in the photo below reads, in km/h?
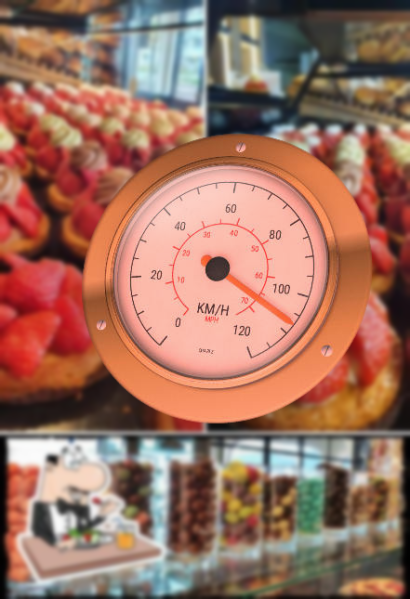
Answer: 107.5 km/h
